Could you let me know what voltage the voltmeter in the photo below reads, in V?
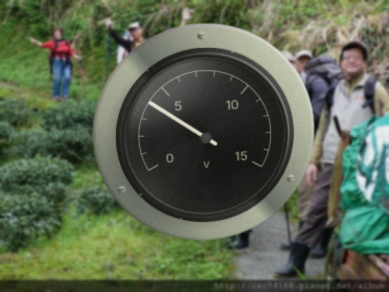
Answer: 4 V
